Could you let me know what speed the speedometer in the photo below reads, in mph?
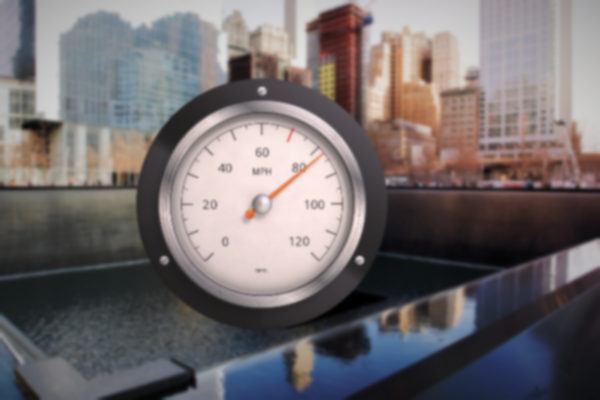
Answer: 82.5 mph
